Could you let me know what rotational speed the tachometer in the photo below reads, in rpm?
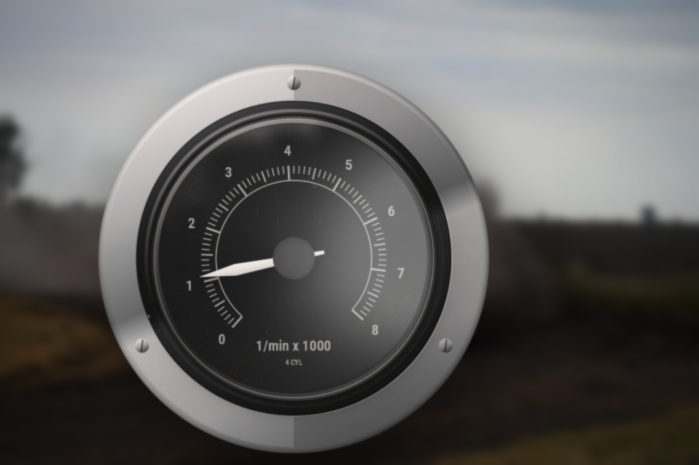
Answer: 1100 rpm
